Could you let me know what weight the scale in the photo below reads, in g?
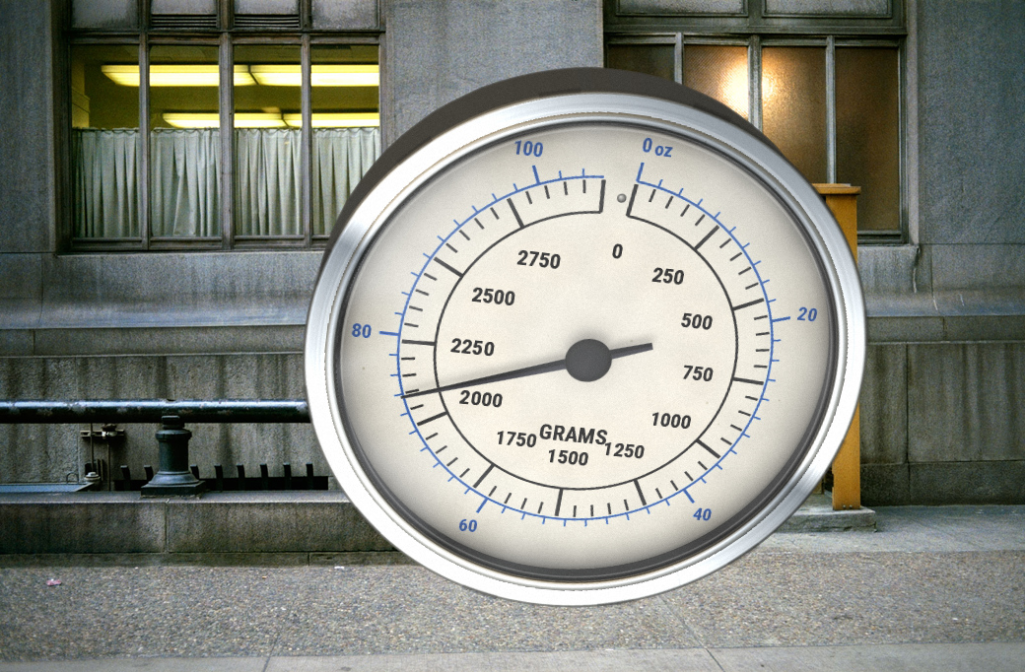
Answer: 2100 g
